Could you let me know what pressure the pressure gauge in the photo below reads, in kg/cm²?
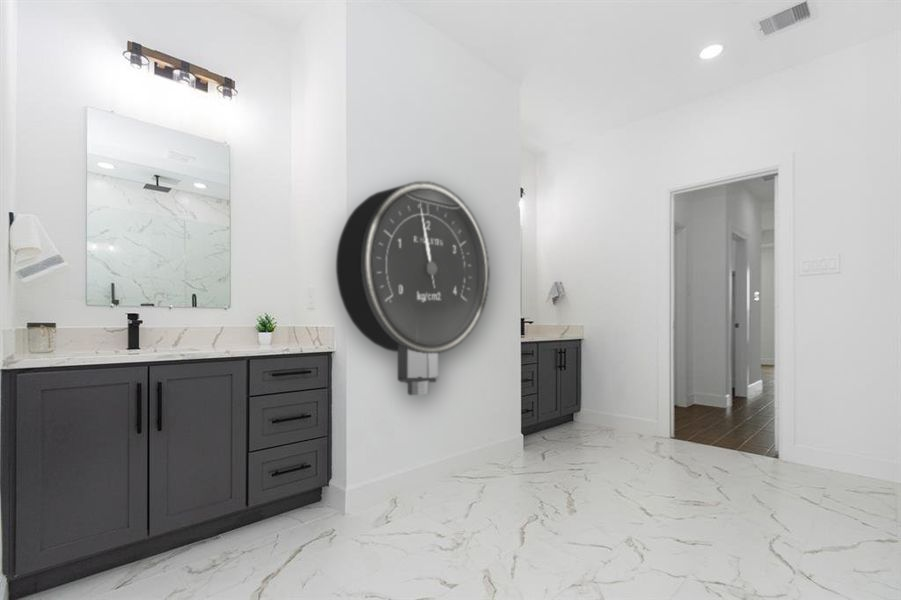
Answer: 1.8 kg/cm²
